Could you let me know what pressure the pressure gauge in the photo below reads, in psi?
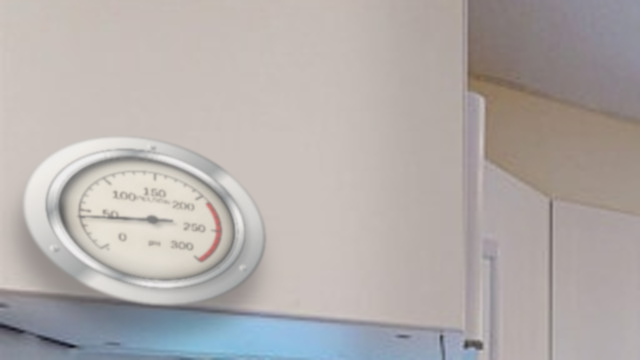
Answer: 40 psi
